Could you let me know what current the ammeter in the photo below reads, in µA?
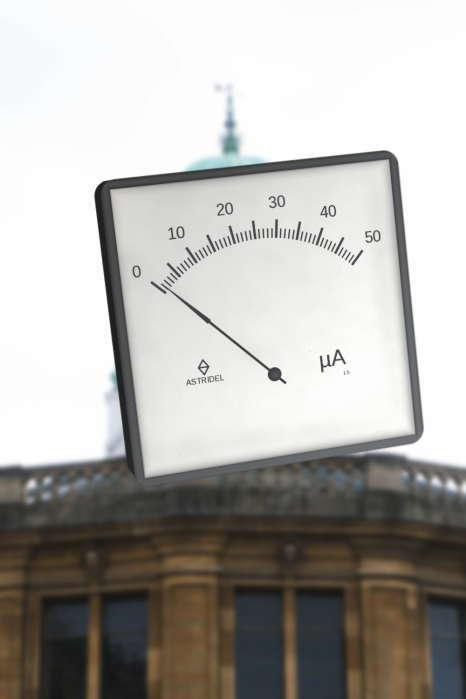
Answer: 1 µA
